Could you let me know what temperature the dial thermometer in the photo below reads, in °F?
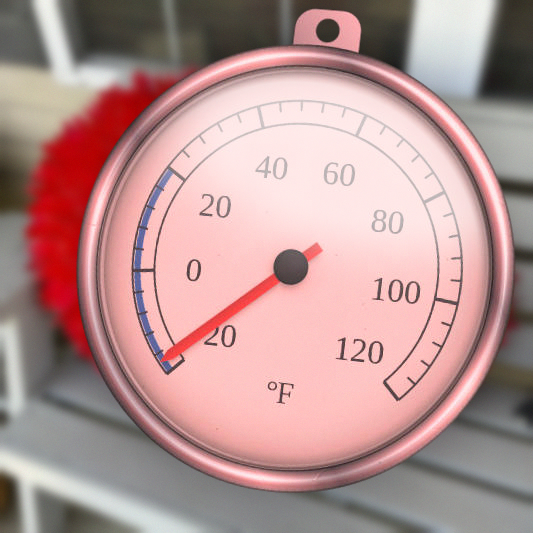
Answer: -18 °F
